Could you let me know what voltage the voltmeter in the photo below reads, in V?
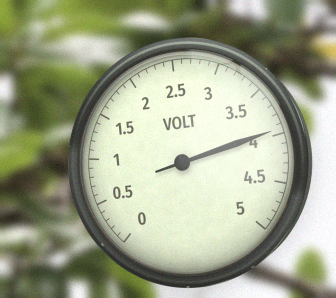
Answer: 3.95 V
